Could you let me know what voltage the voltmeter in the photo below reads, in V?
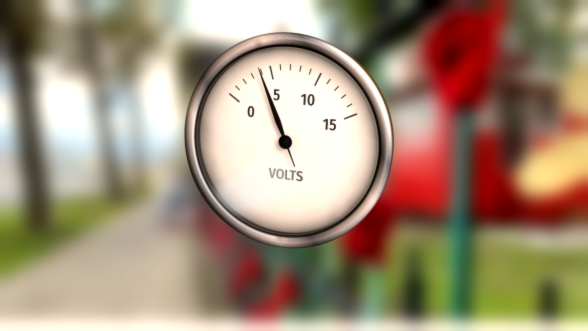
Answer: 4 V
